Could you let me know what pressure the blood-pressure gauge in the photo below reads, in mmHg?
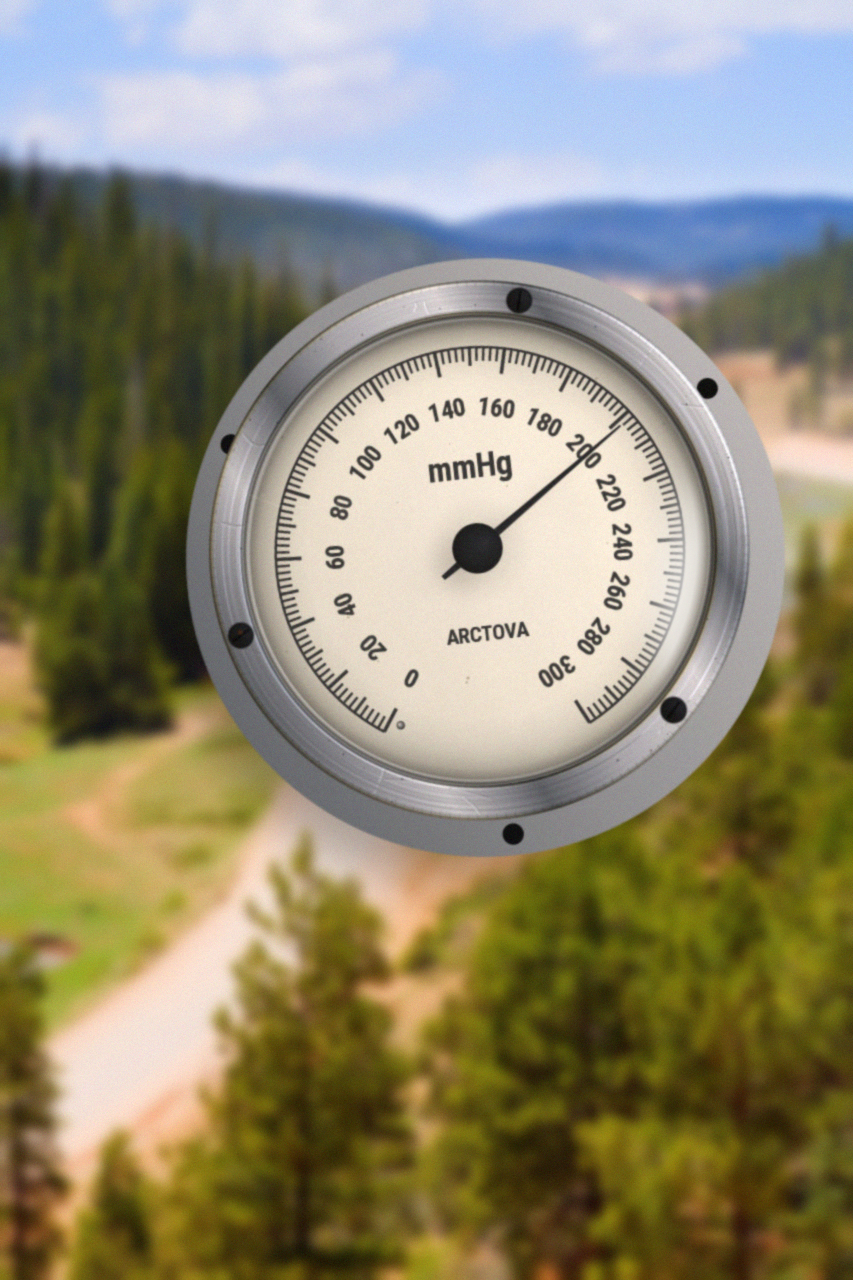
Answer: 202 mmHg
